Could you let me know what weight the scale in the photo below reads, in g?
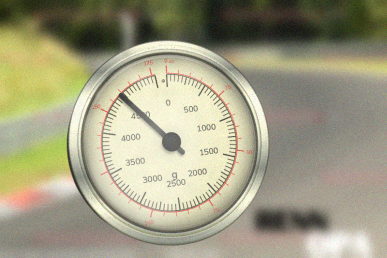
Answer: 4500 g
